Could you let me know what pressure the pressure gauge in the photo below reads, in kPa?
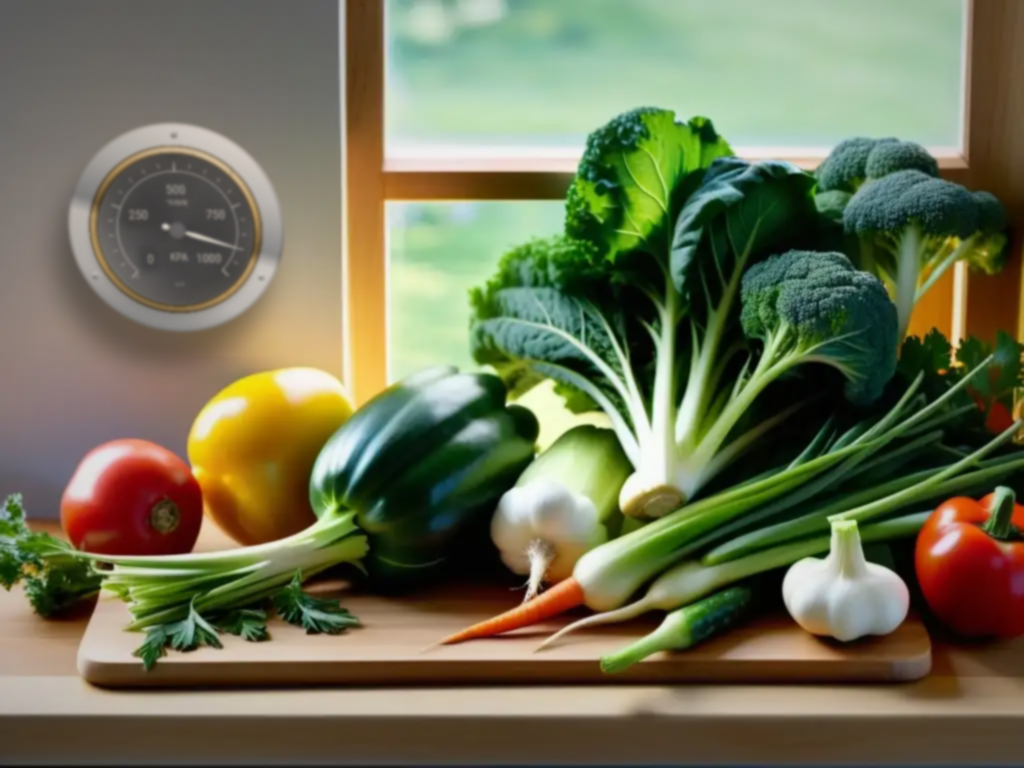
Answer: 900 kPa
